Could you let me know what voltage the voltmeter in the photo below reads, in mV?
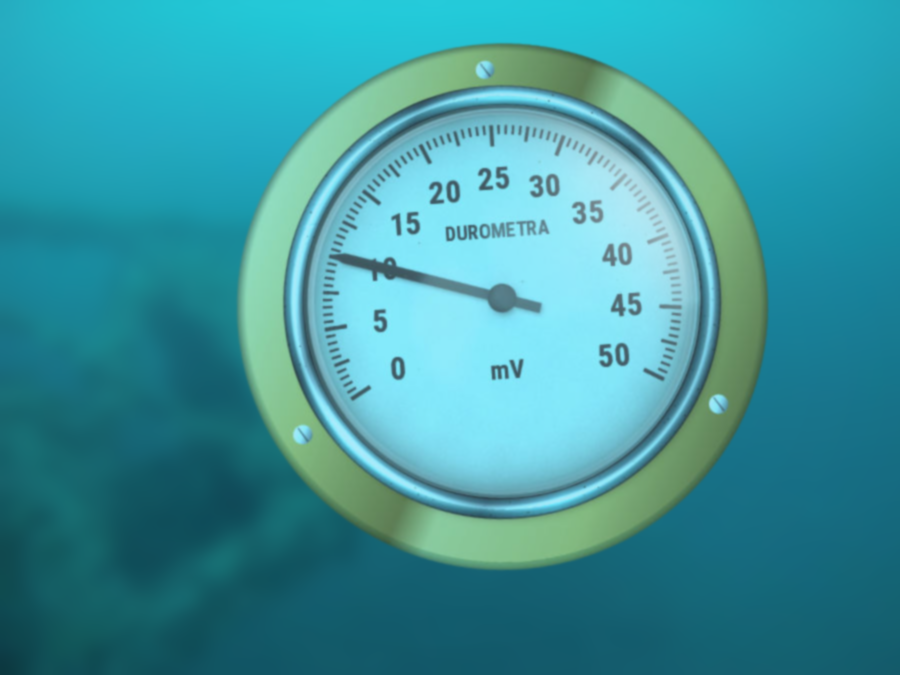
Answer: 10 mV
